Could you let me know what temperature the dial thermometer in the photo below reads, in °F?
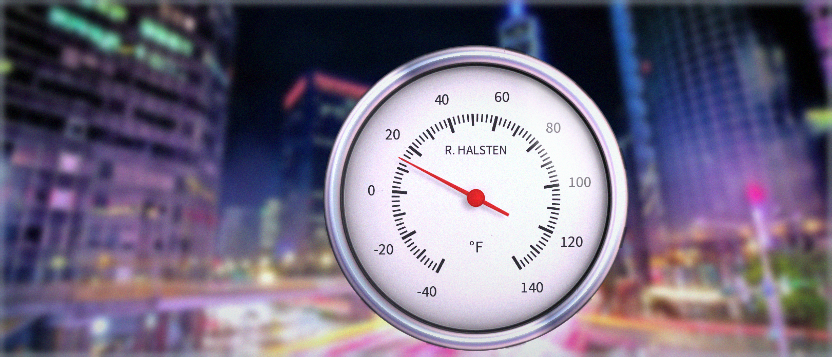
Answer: 14 °F
